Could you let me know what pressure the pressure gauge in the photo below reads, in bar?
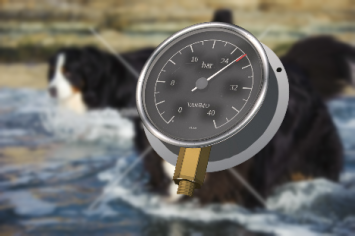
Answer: 26 bar
